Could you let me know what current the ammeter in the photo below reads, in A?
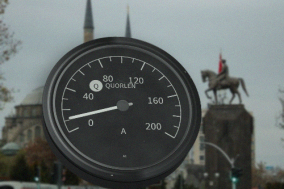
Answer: 10 A
